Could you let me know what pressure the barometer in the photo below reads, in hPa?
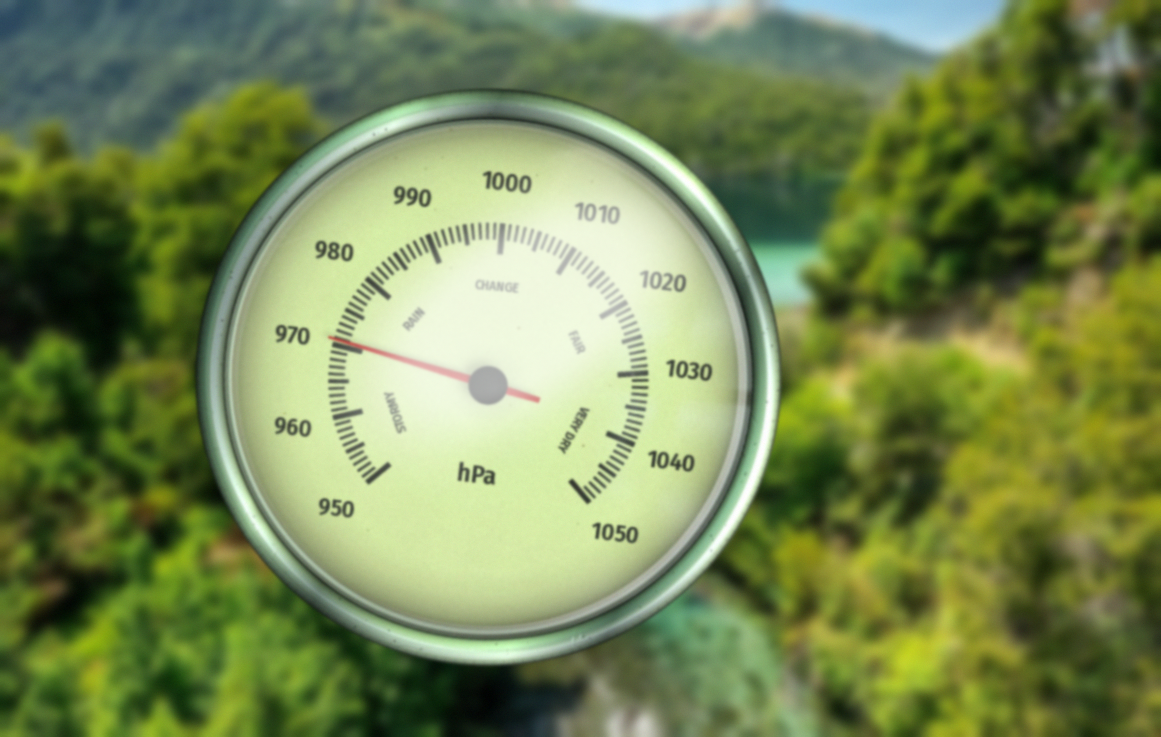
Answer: 971 hPa
